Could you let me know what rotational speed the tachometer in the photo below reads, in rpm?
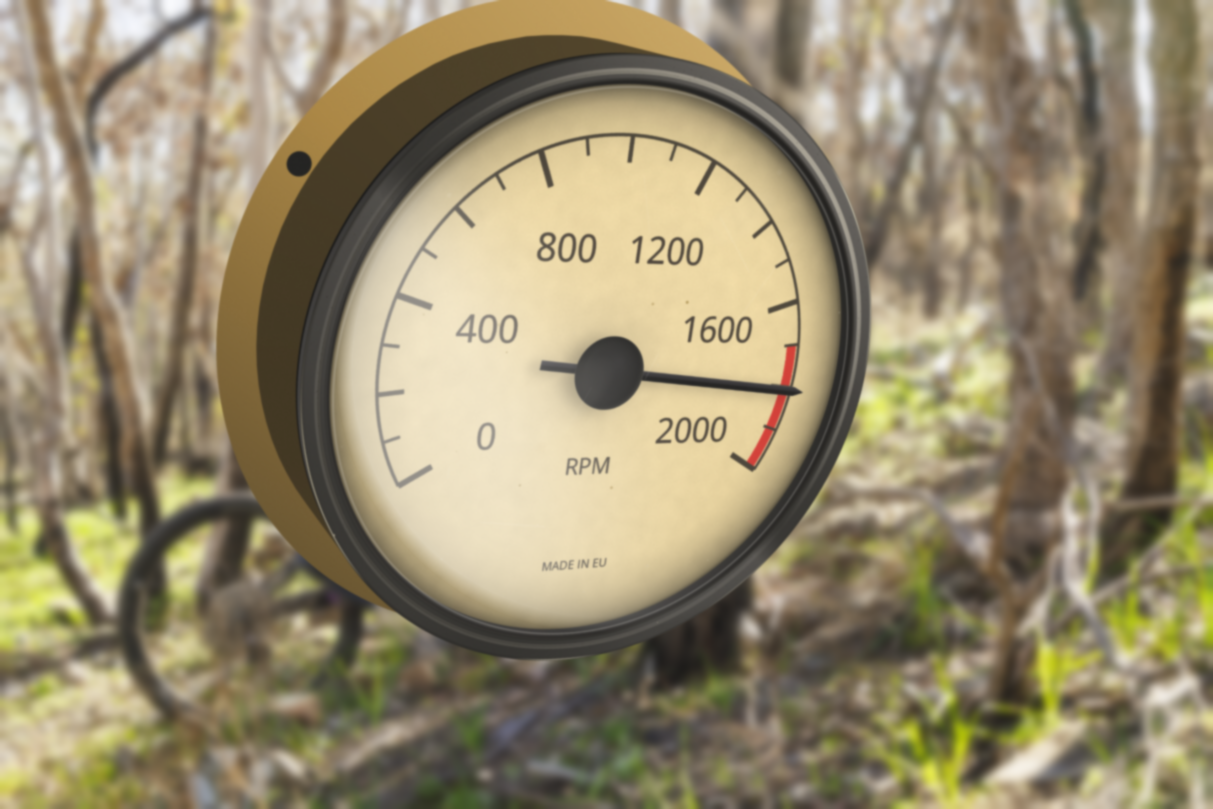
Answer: 1800 rpm
